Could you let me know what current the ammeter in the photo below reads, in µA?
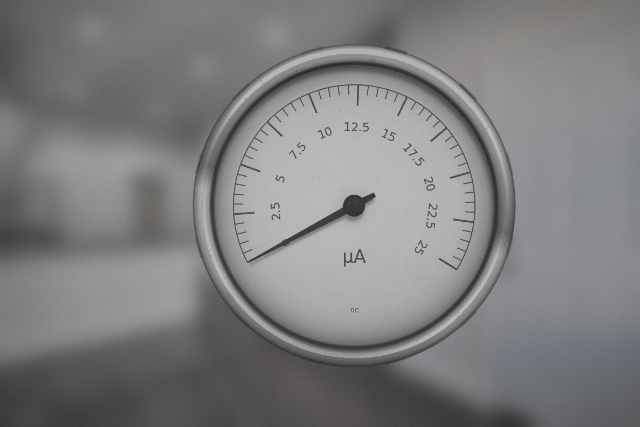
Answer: 0 µA
